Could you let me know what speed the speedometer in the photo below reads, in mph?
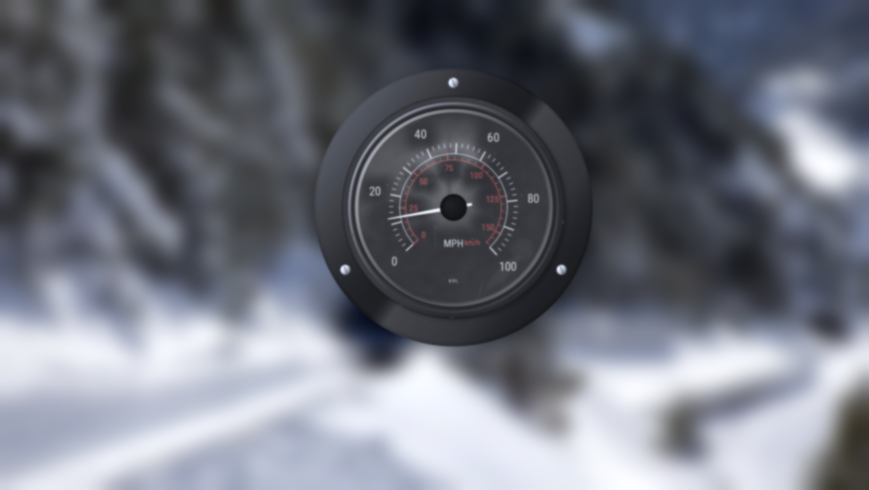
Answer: 12 mph
